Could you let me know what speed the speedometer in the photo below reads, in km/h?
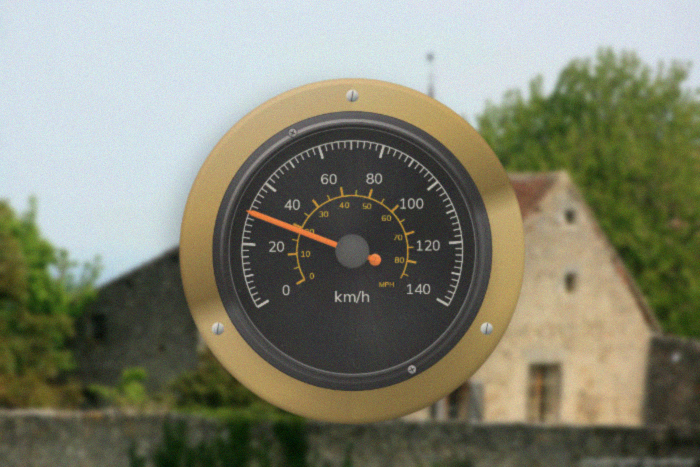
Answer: 30 km/h
